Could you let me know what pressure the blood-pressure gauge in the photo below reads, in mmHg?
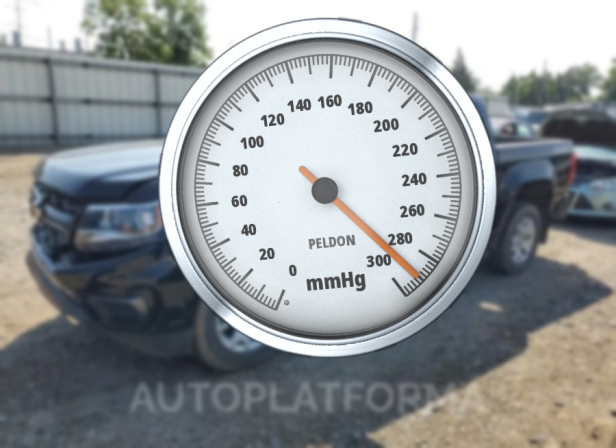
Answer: 290 mmHg
